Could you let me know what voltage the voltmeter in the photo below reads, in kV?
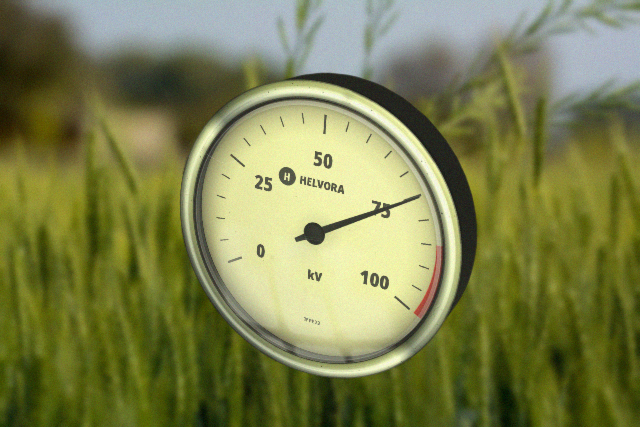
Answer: 75 kV
